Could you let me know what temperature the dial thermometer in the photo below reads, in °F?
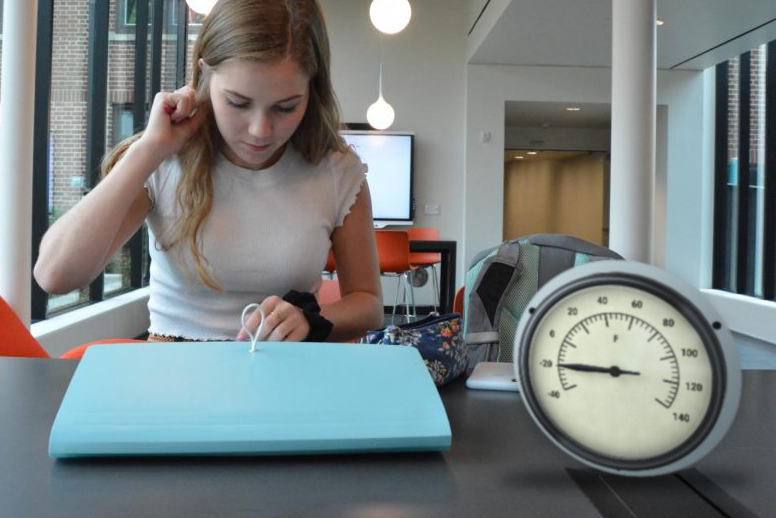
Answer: -20 °F
